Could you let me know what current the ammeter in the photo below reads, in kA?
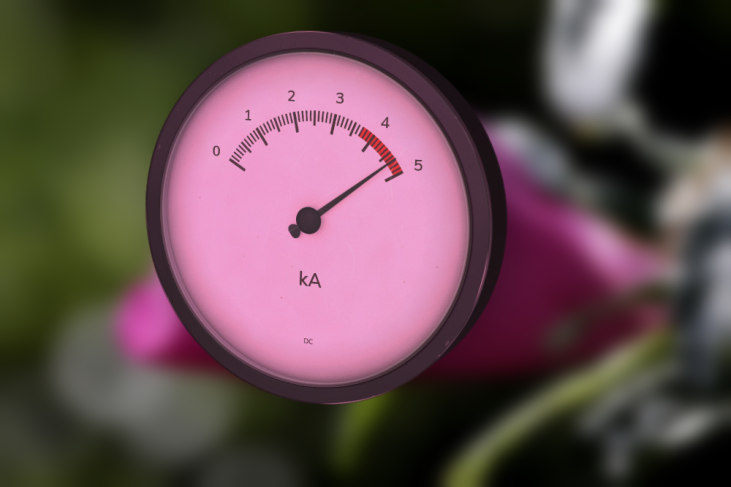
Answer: 4.7 kA
